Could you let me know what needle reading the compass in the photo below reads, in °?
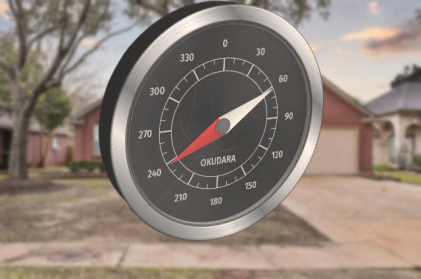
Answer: 240 °
